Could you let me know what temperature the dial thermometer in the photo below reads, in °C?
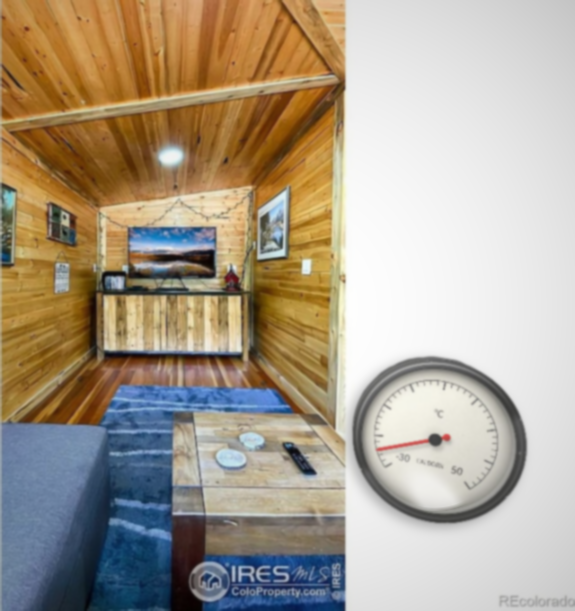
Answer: -24 °C
